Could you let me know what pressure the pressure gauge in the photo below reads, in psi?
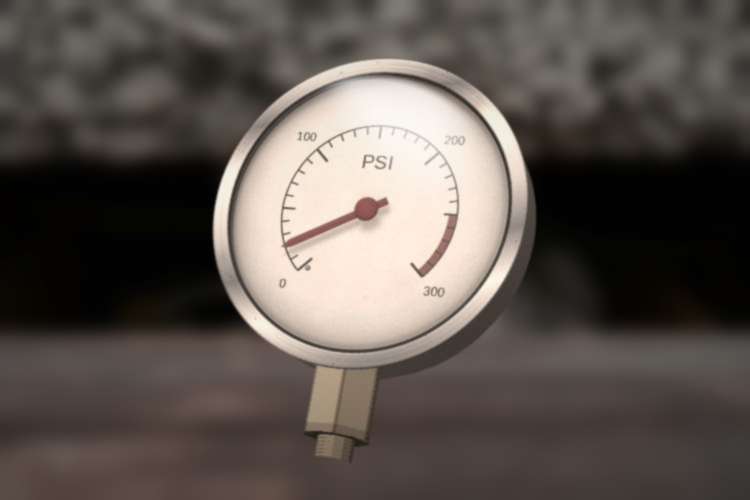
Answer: 20 psi
